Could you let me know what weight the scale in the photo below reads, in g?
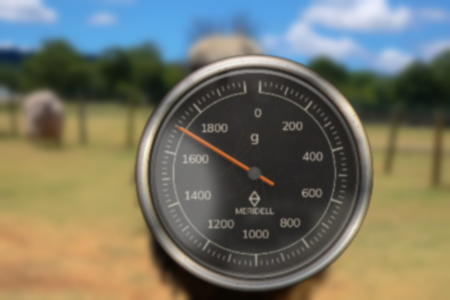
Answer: 1700 g
